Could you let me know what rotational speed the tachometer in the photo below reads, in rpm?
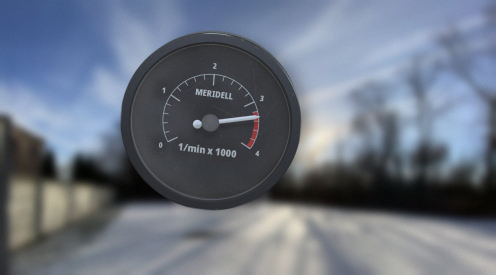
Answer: 3300 rpm
